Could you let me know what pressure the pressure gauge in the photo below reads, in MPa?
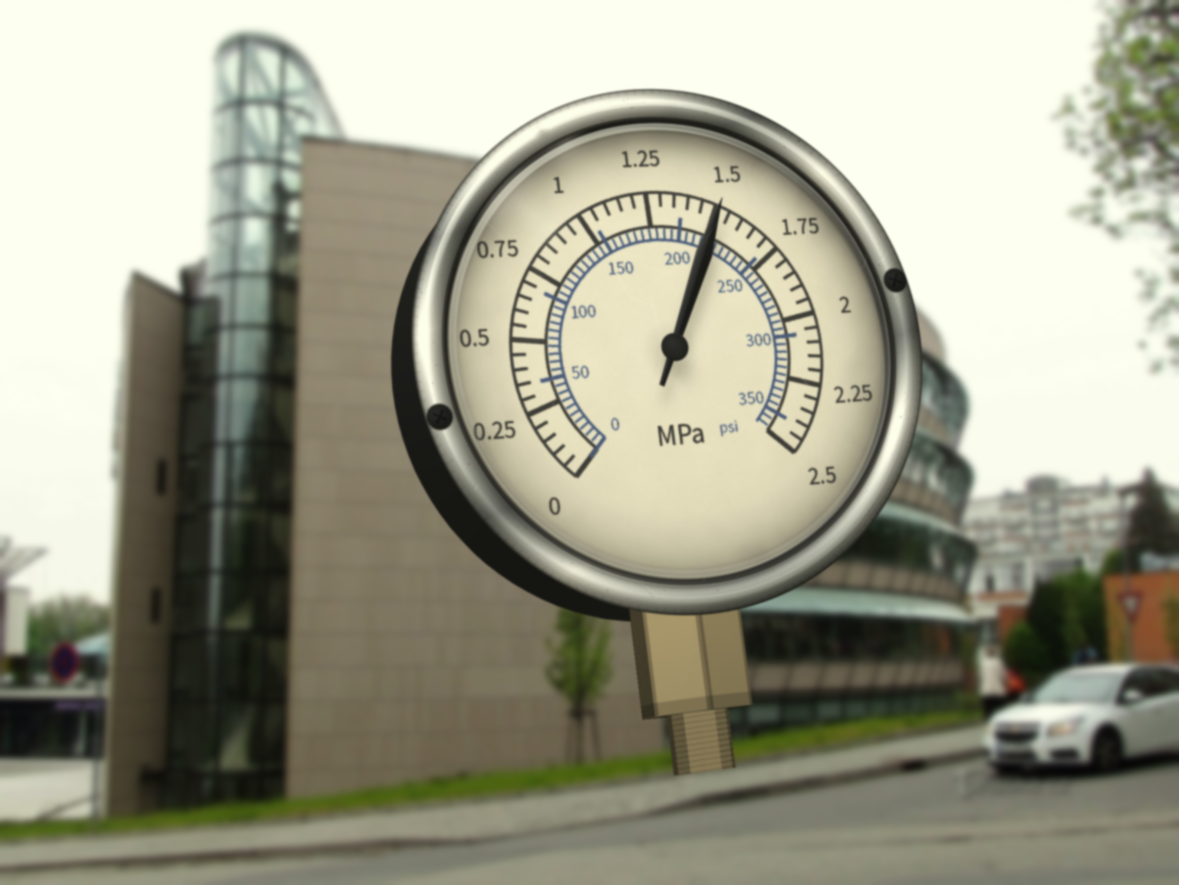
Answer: 1.5 MPa
